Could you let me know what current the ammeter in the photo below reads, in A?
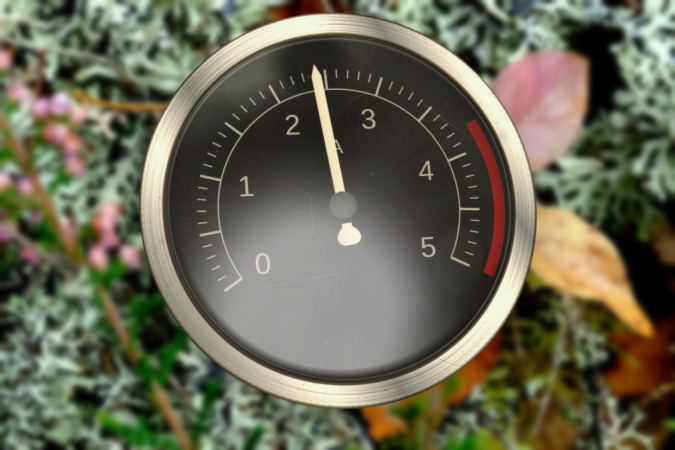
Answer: 2.4 A
